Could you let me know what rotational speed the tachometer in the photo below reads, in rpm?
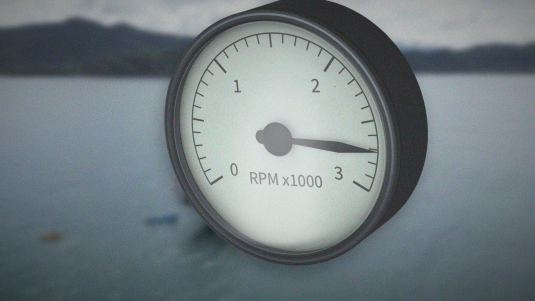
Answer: 2700 rpm
